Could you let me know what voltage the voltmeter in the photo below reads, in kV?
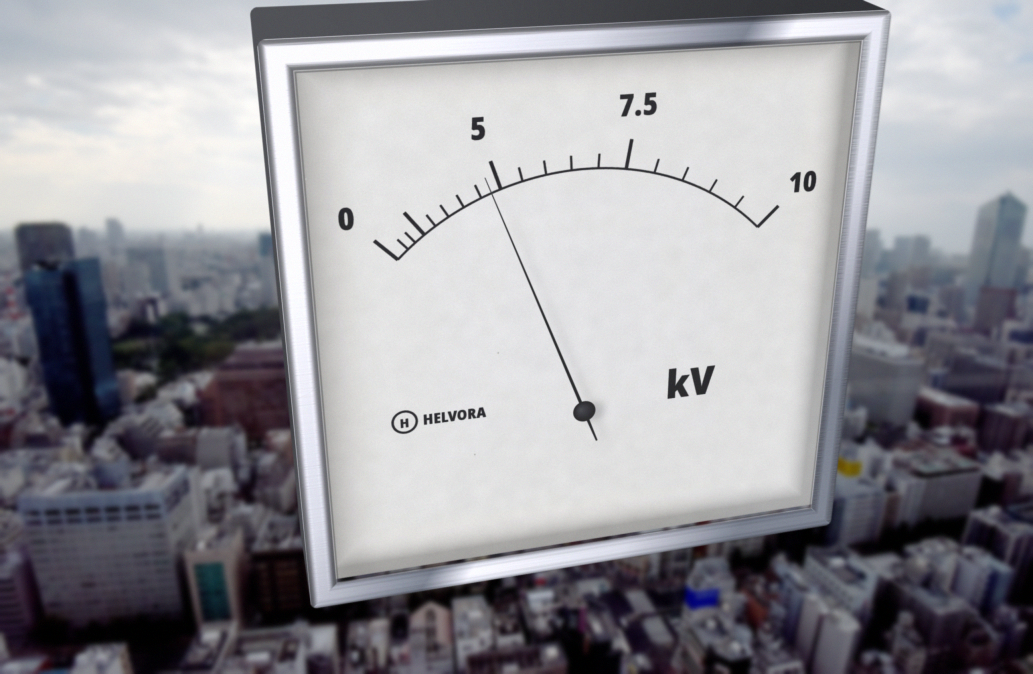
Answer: 4.75 kV
